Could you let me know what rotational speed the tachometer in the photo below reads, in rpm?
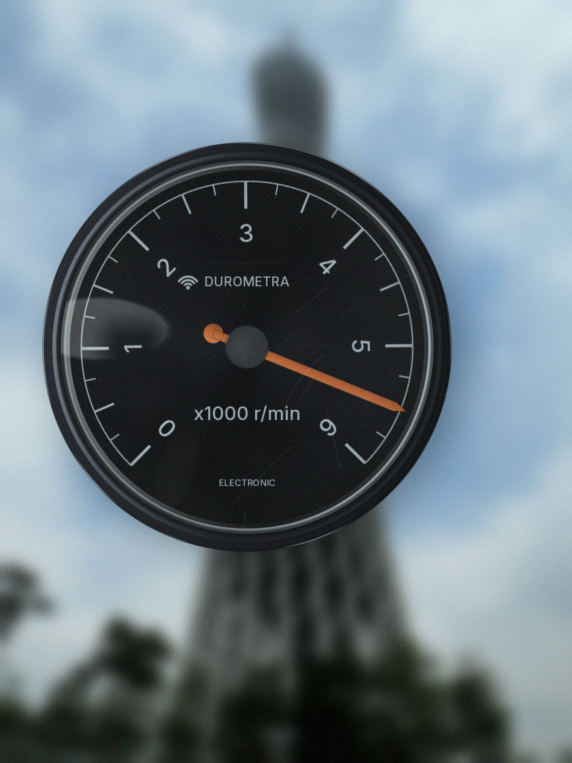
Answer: 5500 rpm
